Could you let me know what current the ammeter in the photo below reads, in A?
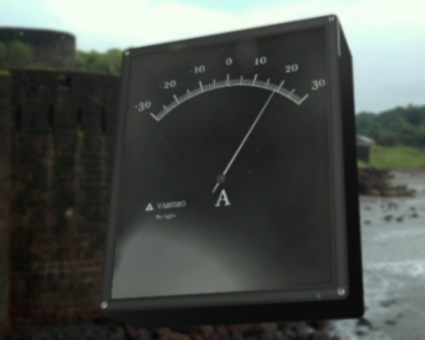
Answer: 20 A
